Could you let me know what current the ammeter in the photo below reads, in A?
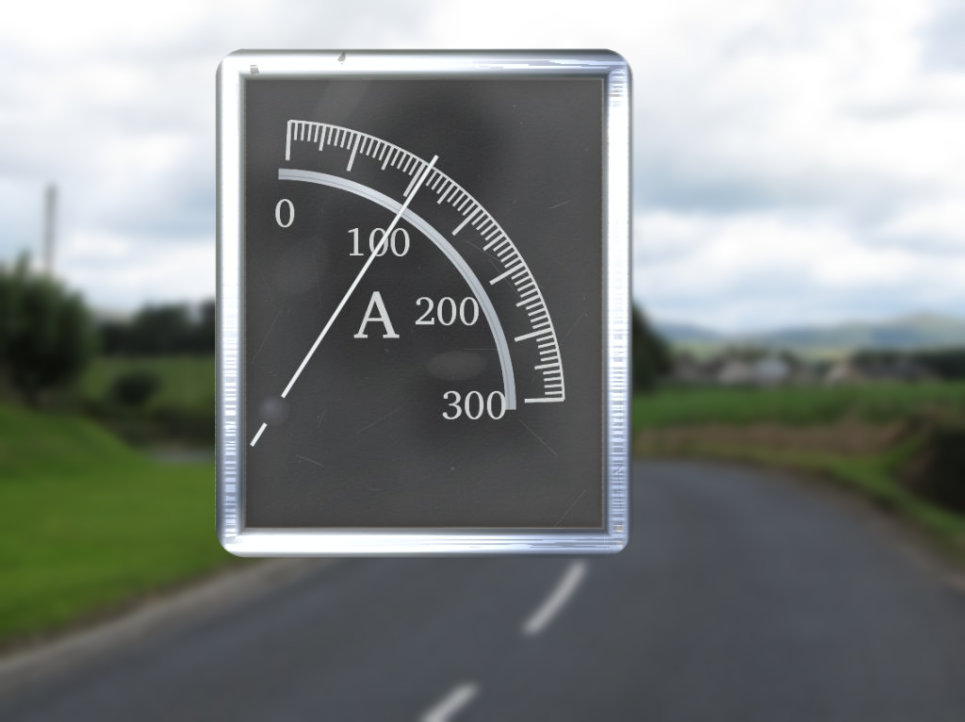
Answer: 105 A
